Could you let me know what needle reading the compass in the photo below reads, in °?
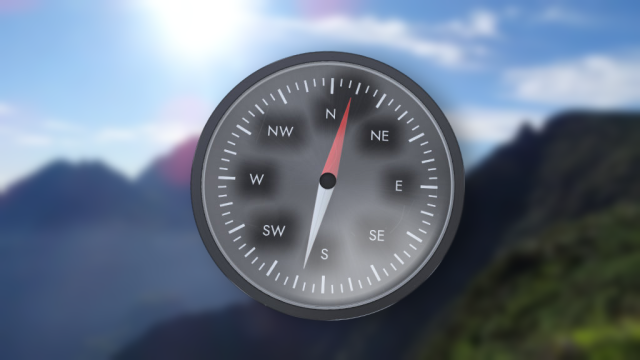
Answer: 12.5 °
